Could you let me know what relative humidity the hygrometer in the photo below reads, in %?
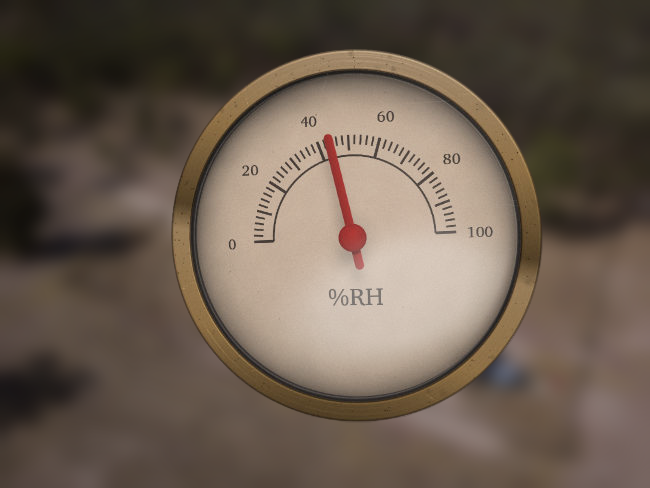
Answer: 44 %
